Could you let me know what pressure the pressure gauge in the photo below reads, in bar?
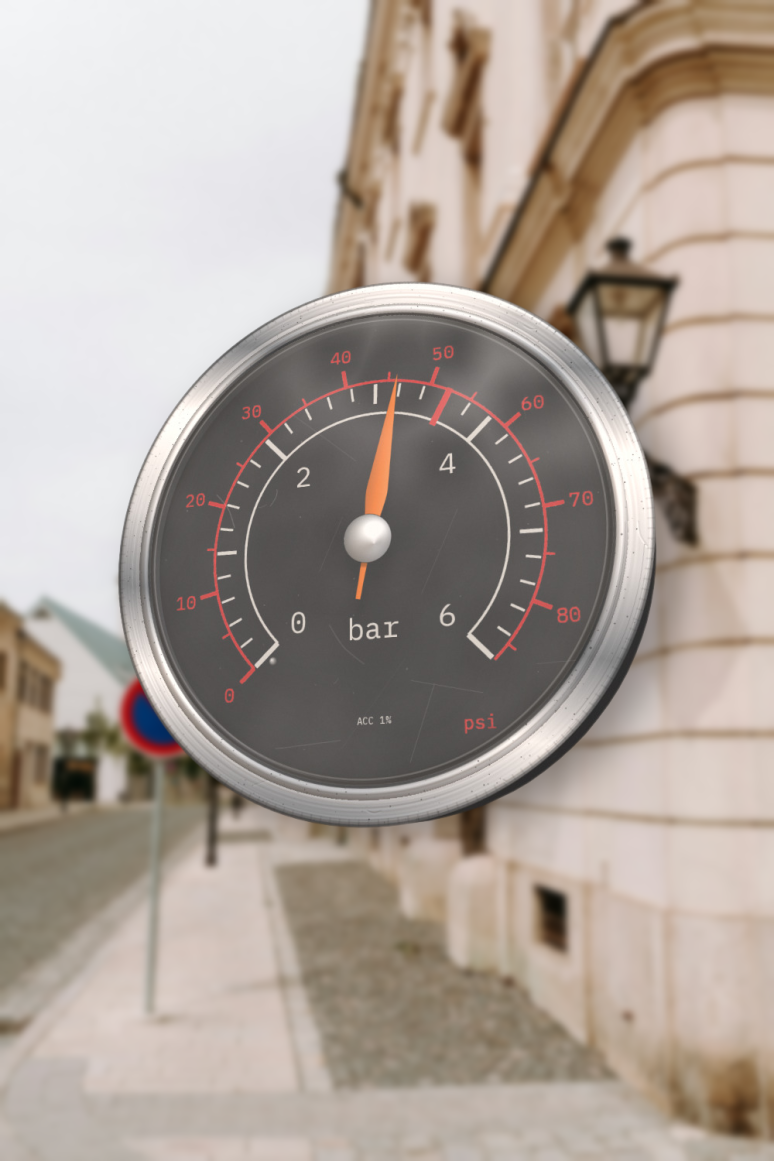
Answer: 3.2 bar
